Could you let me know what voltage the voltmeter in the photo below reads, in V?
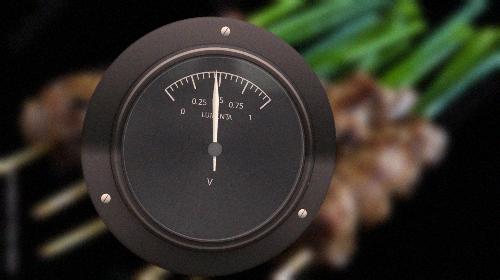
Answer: 0.45 V
